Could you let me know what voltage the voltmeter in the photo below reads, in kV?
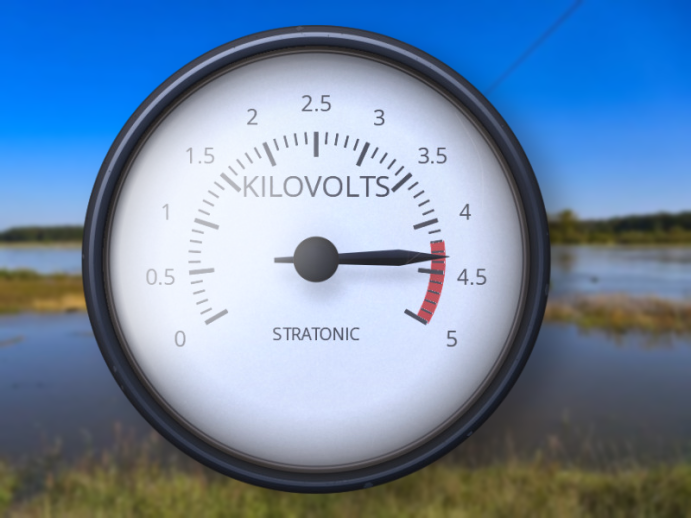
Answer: 4.35 kV
